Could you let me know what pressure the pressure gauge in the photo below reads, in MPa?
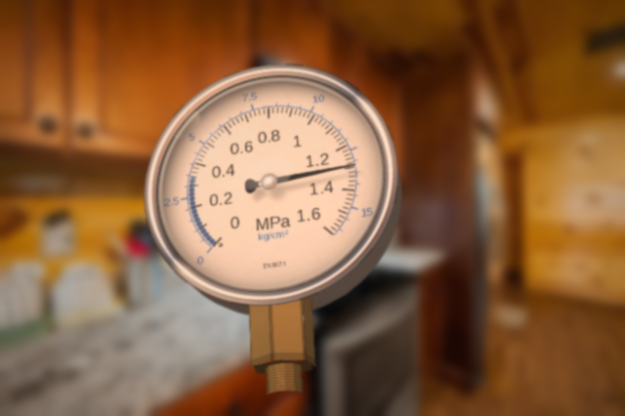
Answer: 1.3 MPa
